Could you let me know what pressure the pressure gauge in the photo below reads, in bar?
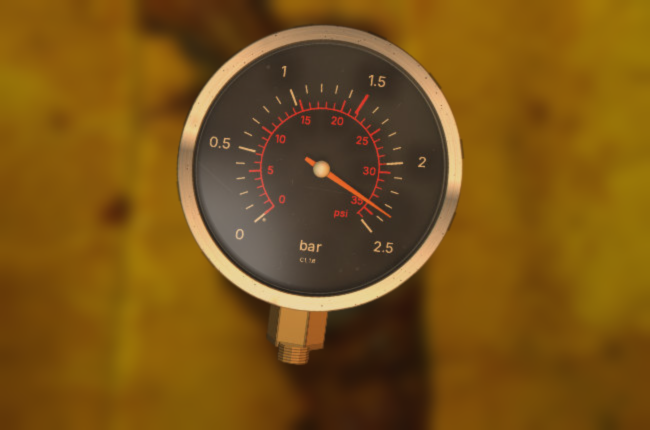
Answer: 2.35 bar
